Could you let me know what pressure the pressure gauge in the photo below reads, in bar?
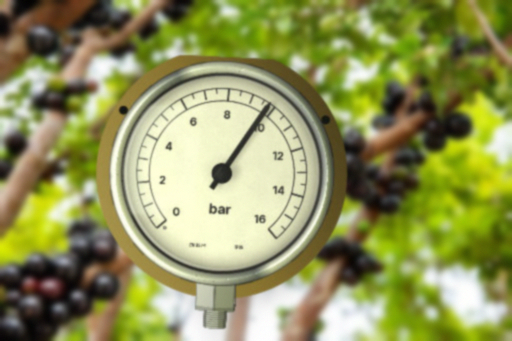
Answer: 9.75 bar
